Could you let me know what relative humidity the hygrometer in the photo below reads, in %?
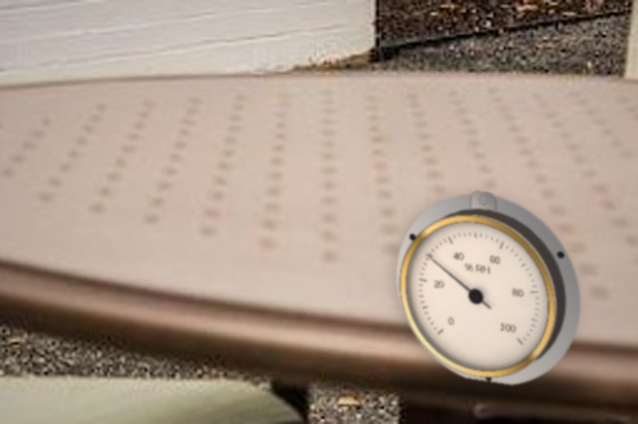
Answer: 30 %
